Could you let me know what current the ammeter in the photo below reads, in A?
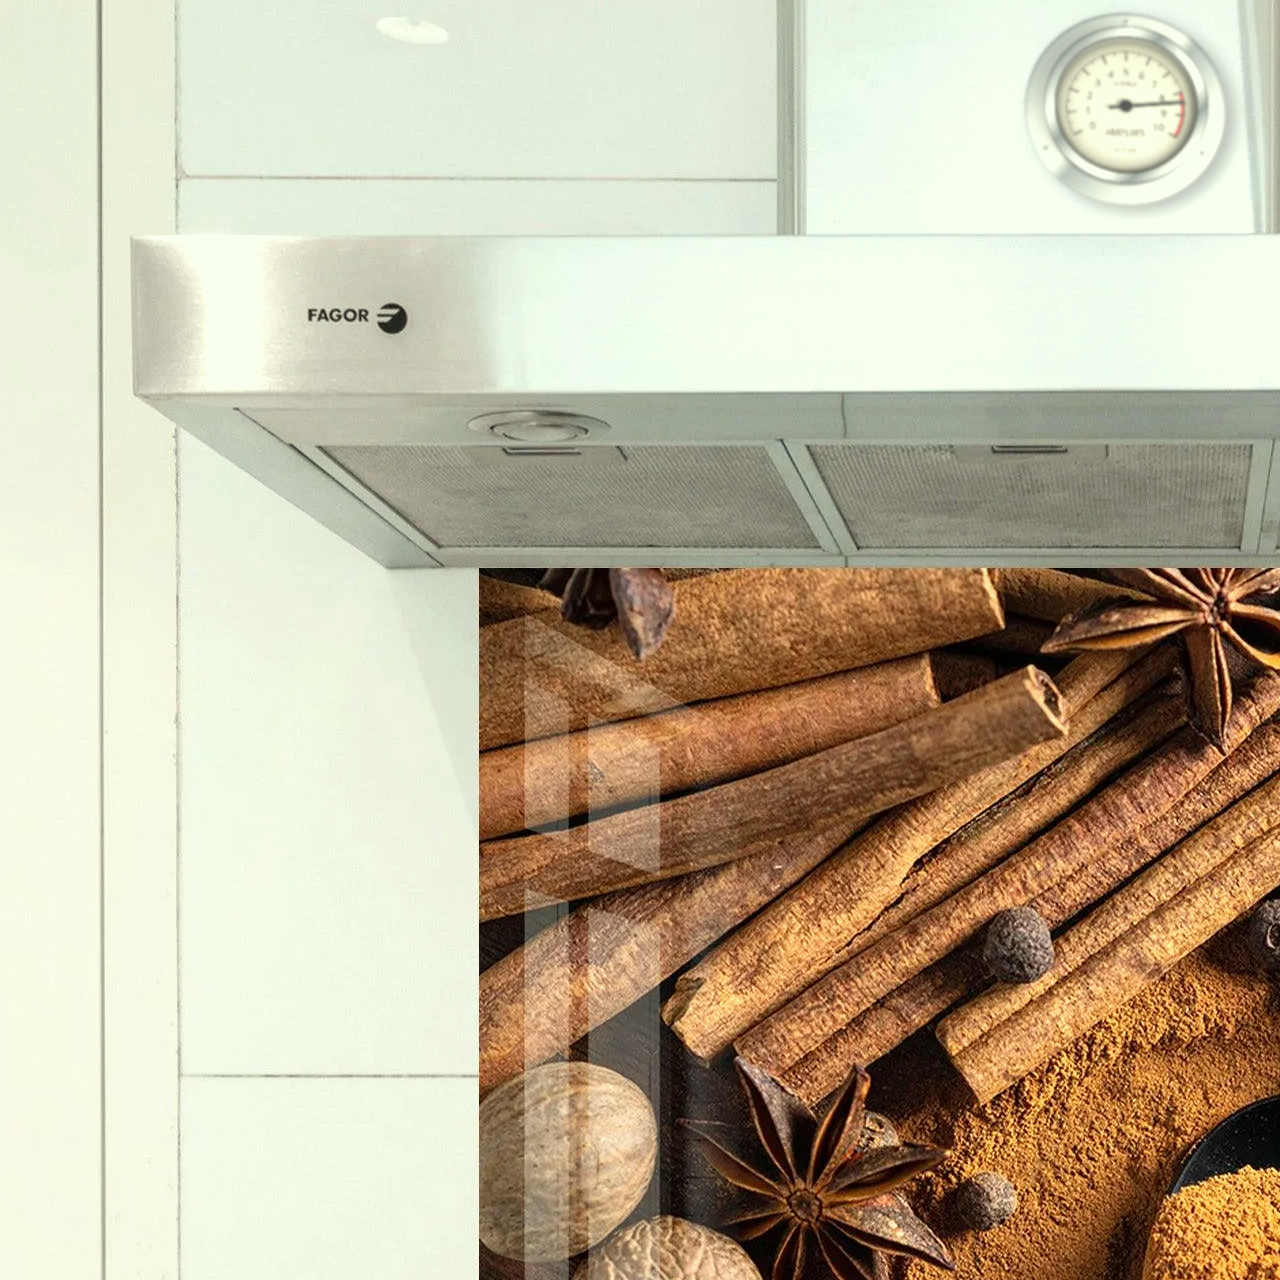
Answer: 8.5 A
